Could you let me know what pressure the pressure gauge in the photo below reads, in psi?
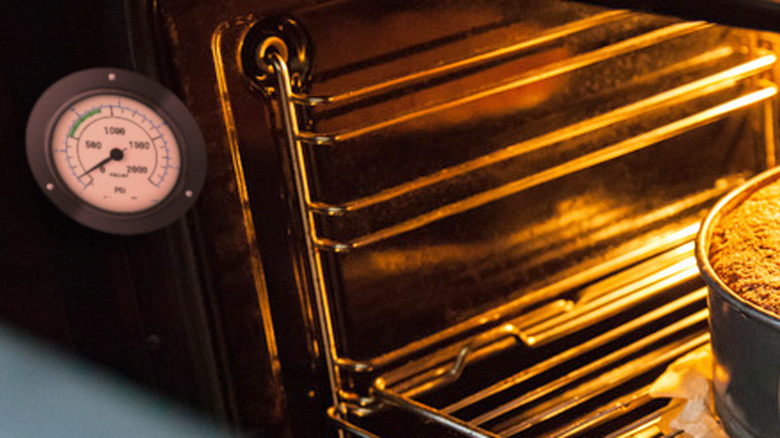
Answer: 100 psi
